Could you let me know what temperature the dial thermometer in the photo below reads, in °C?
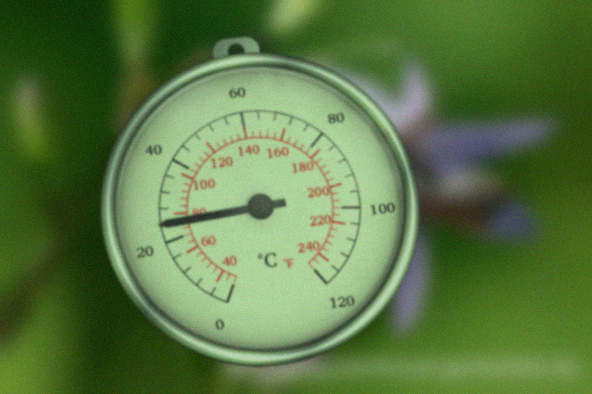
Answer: 24 °C
